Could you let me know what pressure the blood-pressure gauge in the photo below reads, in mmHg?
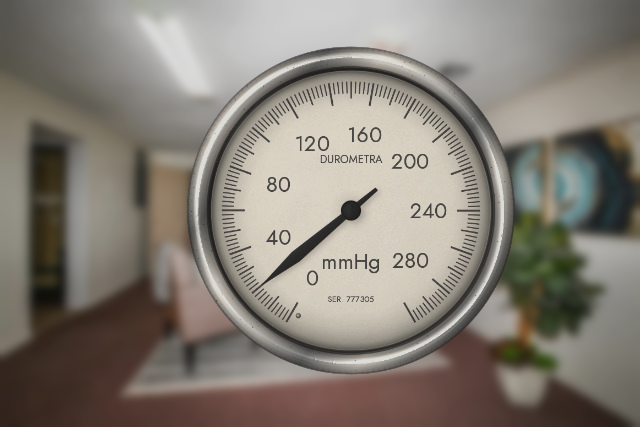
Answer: 20 mmHg
